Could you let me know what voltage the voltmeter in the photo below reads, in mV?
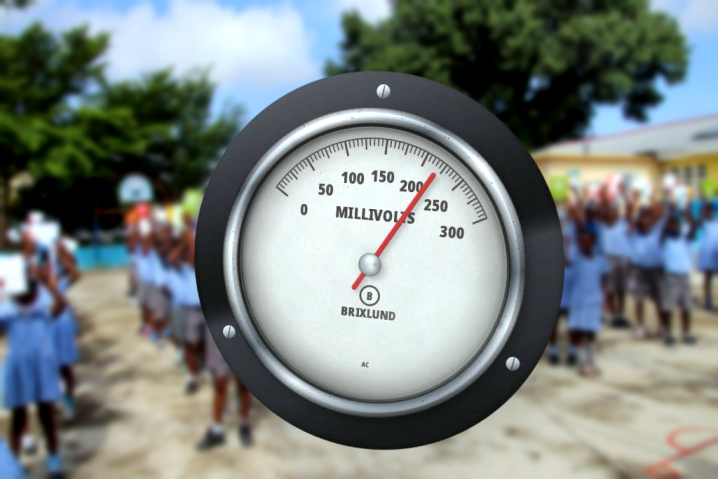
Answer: 220 mV
